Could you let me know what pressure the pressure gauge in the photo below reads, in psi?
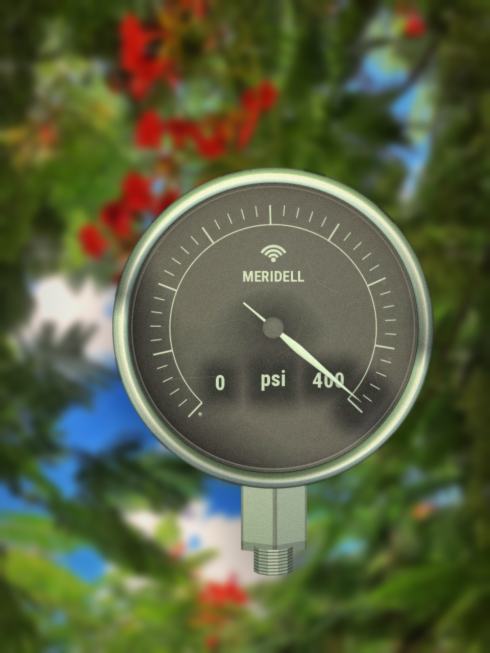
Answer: 395 psi
